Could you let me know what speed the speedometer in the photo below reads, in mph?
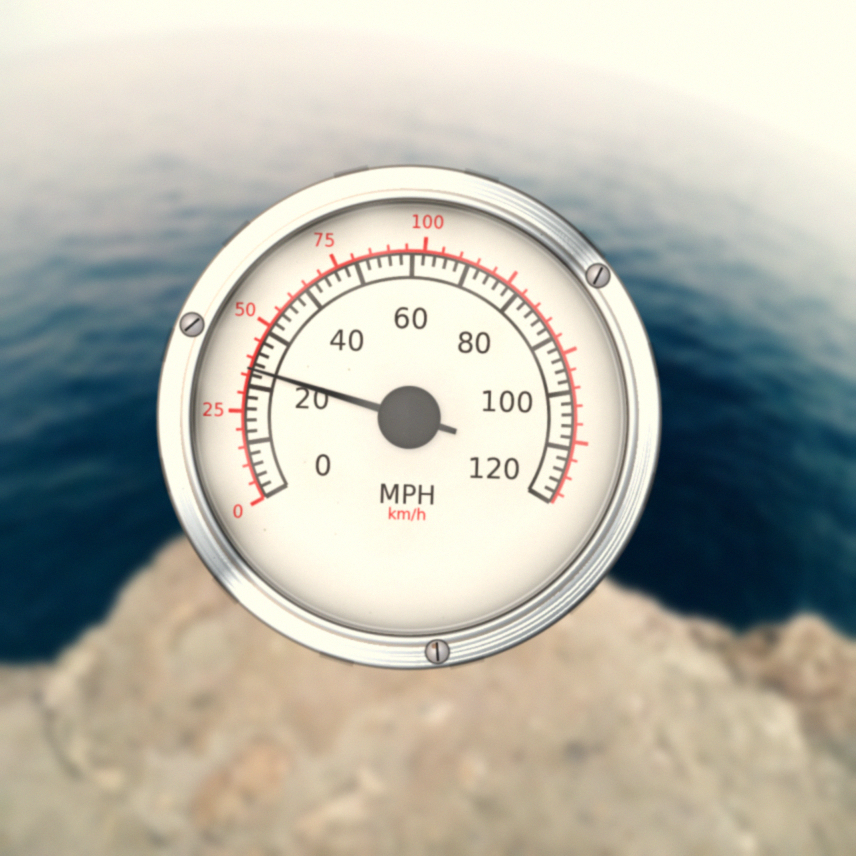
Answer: 23 mph
